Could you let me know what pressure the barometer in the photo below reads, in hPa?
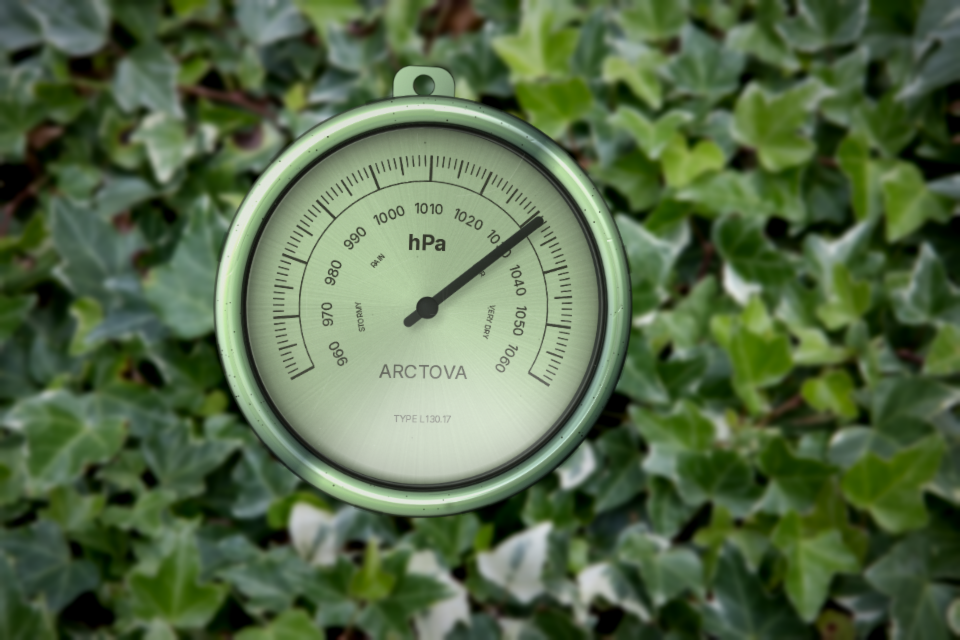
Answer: 1031 hPa
